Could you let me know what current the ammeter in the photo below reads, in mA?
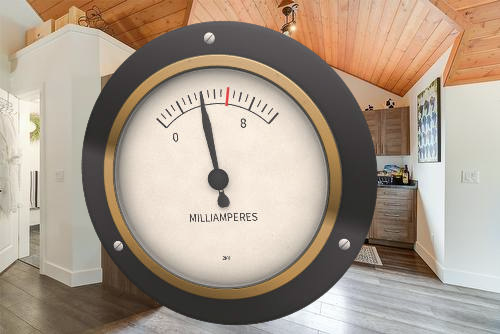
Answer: 4 mA
